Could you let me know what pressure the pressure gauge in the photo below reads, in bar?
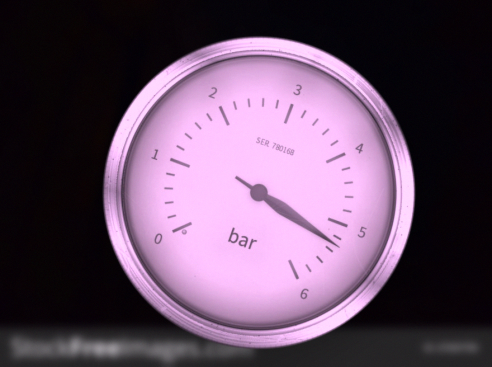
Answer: 5.3 bar
